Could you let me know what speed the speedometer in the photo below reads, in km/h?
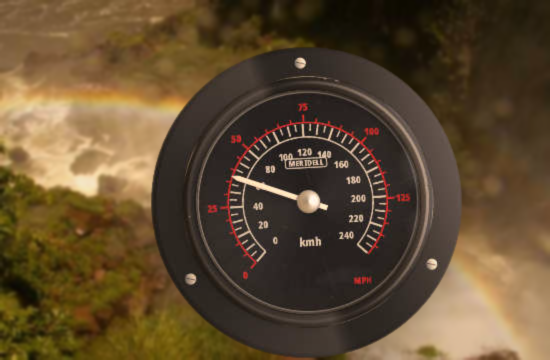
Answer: 60 km/h
